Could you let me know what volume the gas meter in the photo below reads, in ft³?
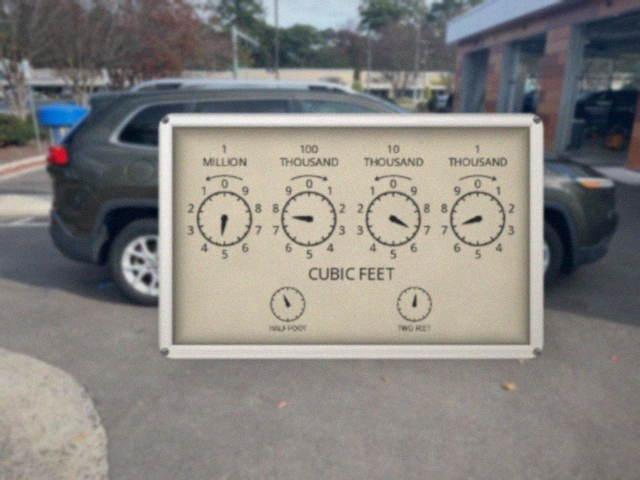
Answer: 476700 ft³
